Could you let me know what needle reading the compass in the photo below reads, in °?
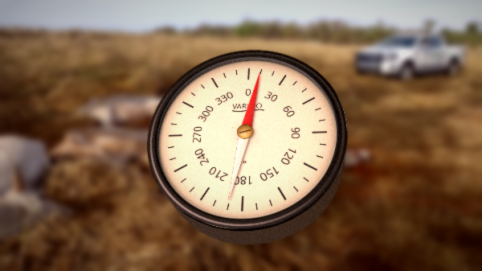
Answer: 10 °
